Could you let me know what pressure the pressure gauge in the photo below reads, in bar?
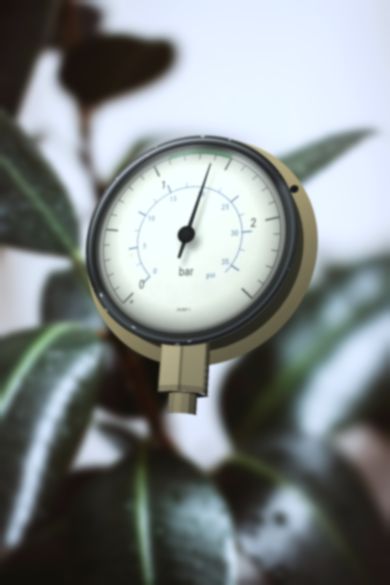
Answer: 1.4 bar
